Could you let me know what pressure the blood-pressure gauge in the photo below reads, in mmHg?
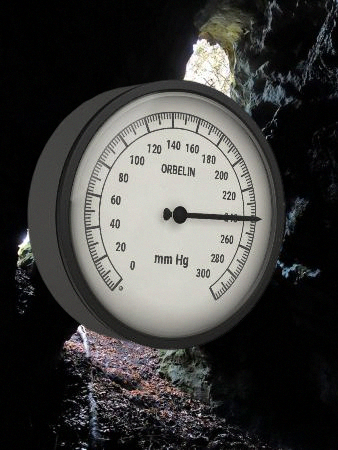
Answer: 240 mmHg
